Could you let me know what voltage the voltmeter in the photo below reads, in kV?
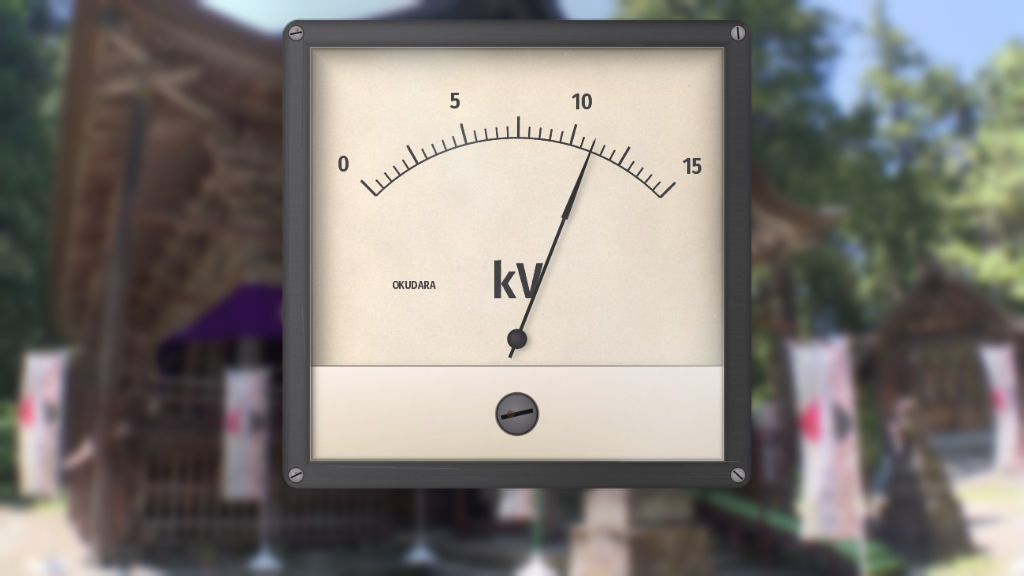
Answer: 11 kV
